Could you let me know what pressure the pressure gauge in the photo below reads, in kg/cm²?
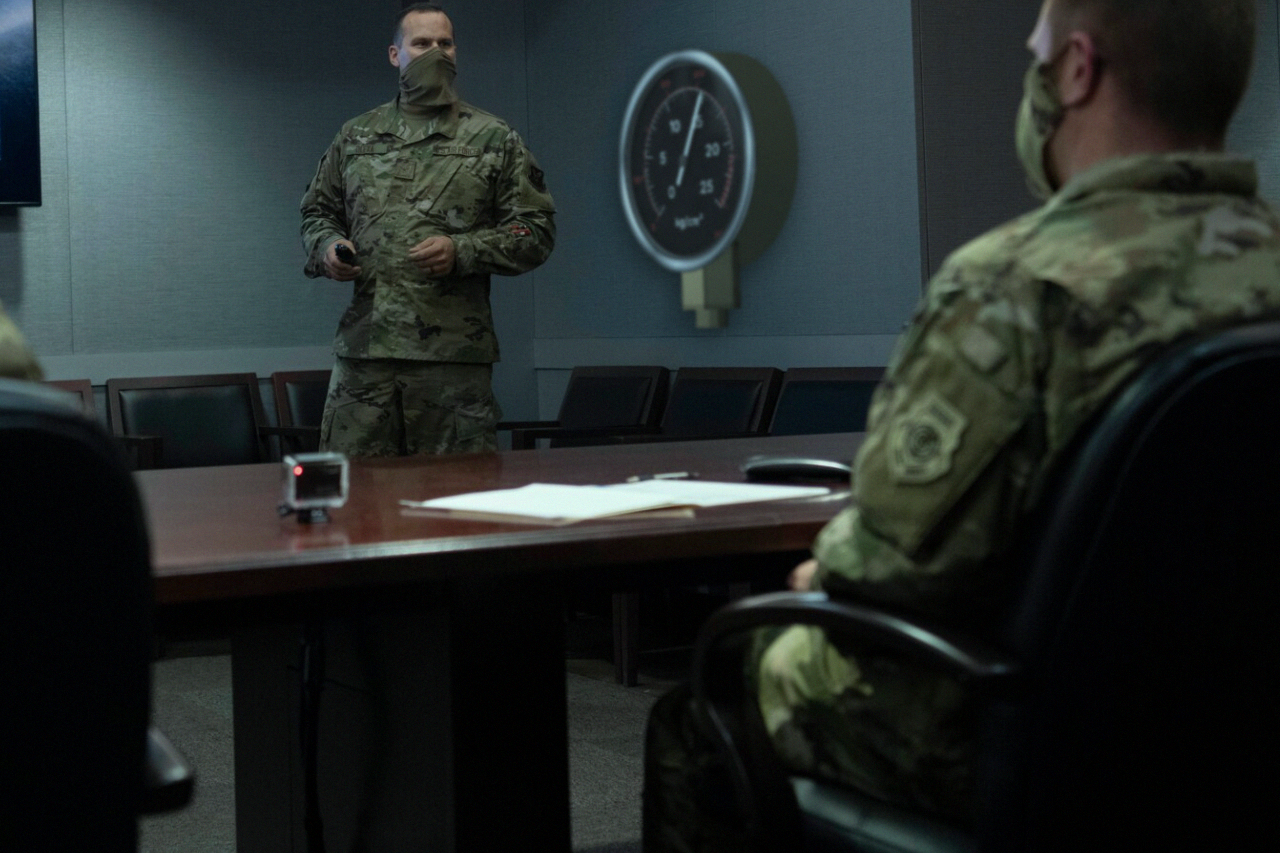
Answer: 15 kg/cm²
